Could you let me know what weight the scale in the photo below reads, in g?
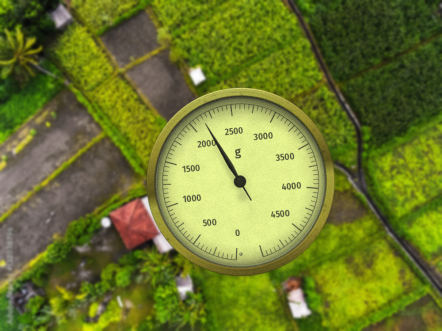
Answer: 2150 g
